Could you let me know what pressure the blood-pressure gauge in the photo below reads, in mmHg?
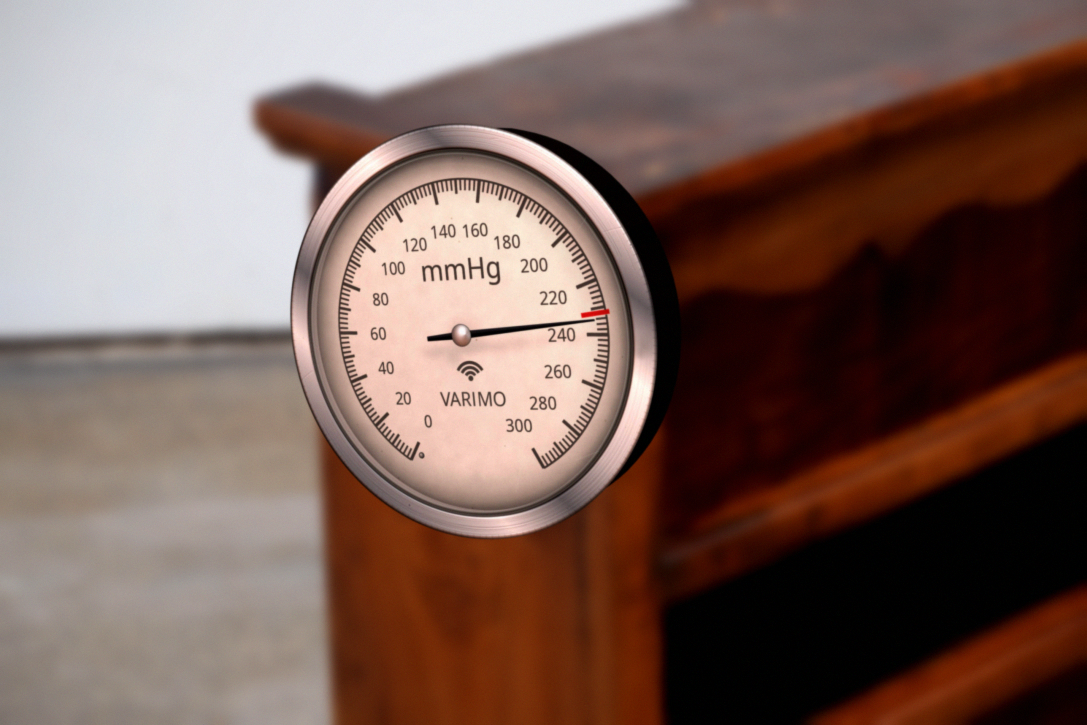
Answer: 234 mmHg
